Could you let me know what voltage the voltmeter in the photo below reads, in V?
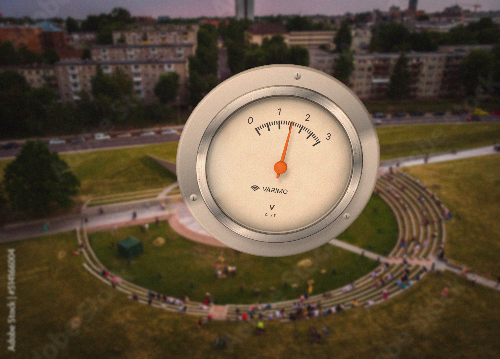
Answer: 1.5 V
